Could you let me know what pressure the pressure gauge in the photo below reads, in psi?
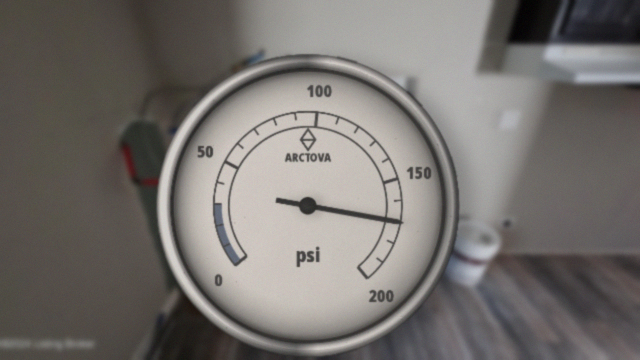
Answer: 170 psi
